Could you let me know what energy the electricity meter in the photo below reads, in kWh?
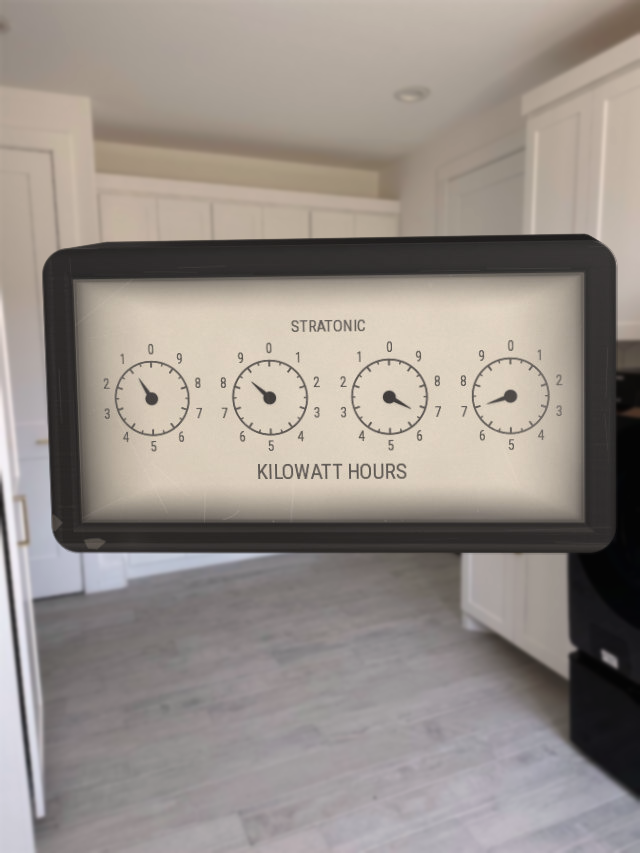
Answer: 867 kWh
